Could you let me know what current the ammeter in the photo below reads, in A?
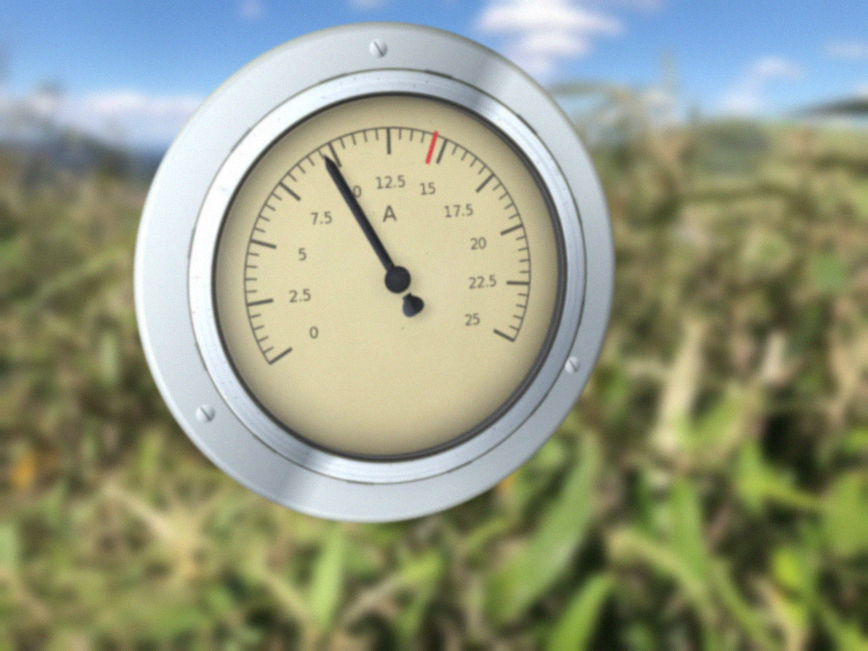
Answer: 9.5 A
